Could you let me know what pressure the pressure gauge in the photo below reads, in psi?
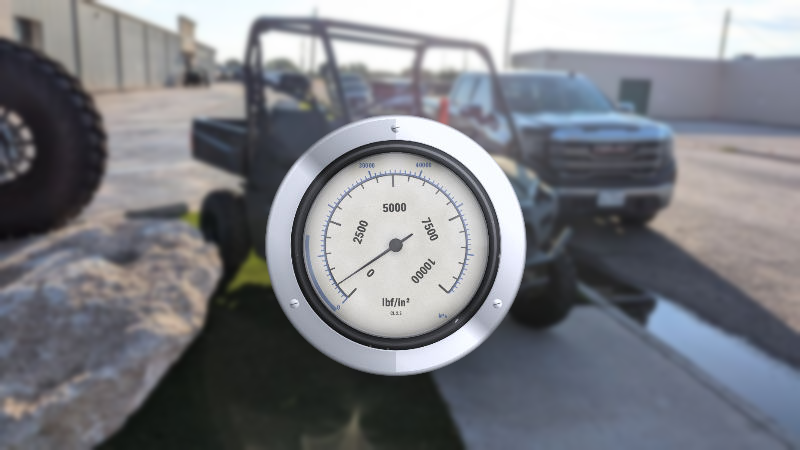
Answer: 500 psi
